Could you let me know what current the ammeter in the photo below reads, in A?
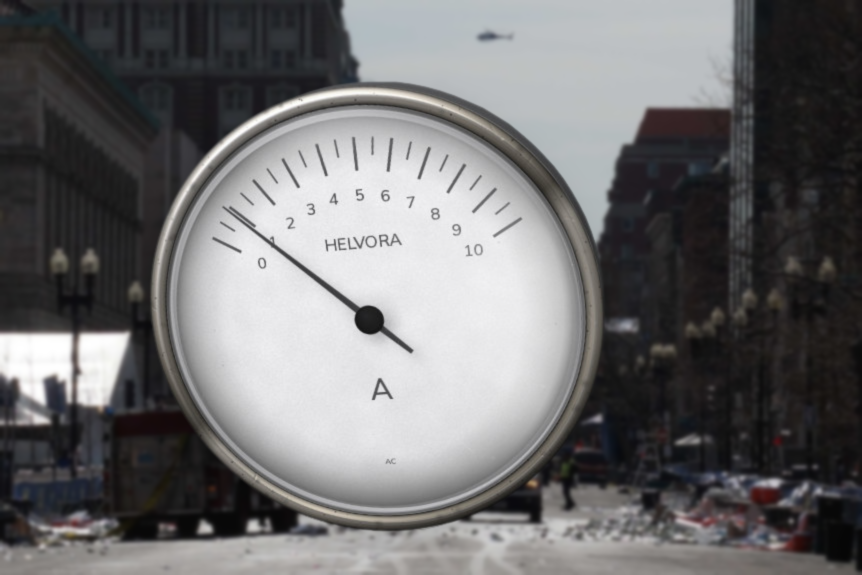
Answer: 1 A
